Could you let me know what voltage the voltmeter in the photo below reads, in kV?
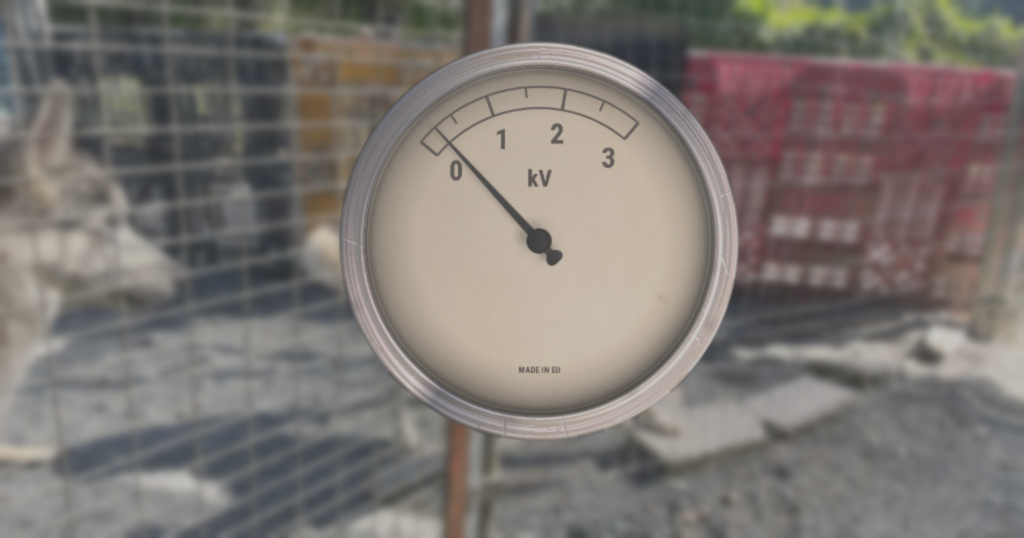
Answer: 0.25 kV
